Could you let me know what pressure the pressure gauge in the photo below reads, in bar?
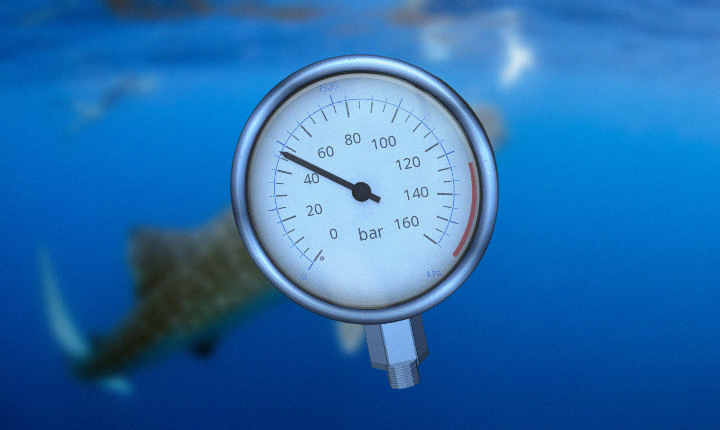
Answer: 47.5 bar
